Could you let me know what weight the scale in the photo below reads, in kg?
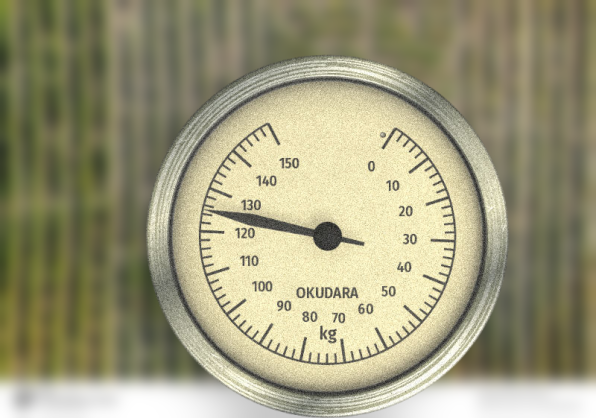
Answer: 125 kg
